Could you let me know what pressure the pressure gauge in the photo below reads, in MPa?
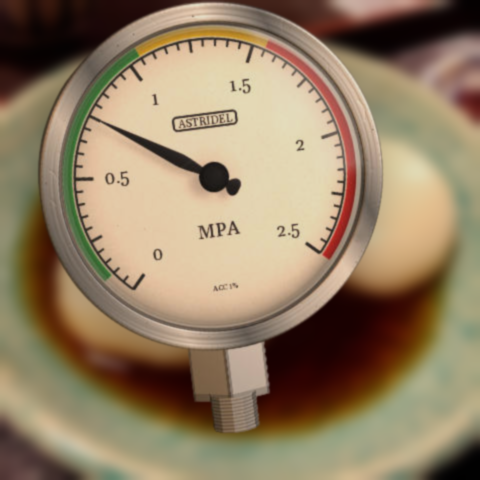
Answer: 0.75 MPa
